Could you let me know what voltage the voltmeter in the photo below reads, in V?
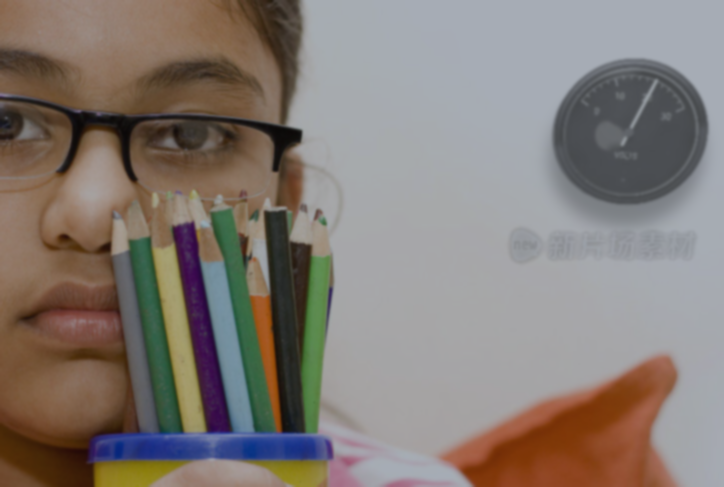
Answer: 20 V
